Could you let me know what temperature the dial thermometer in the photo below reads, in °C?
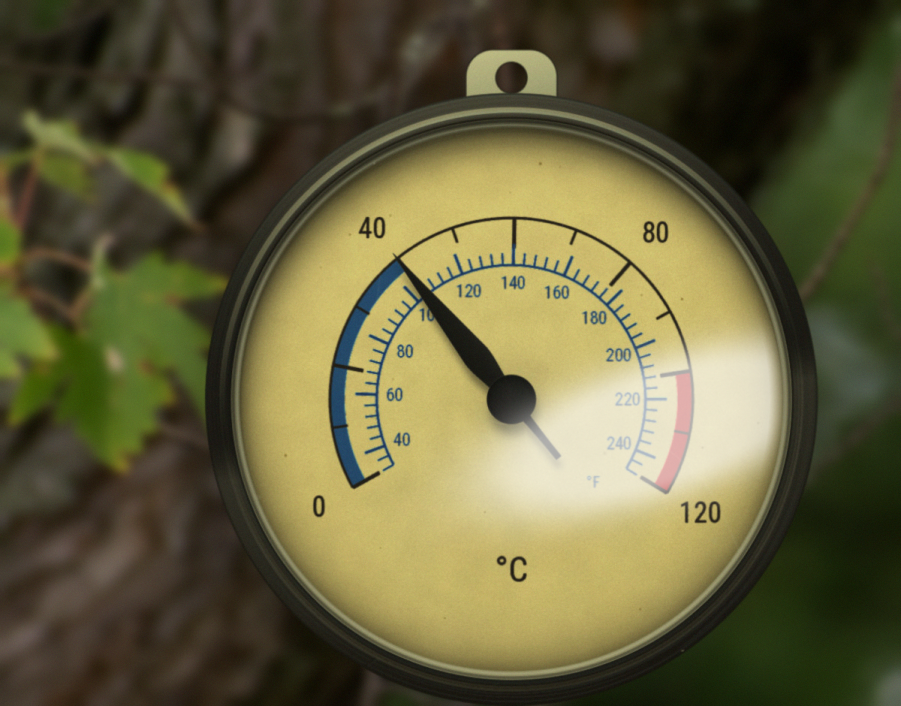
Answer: 40 °C
